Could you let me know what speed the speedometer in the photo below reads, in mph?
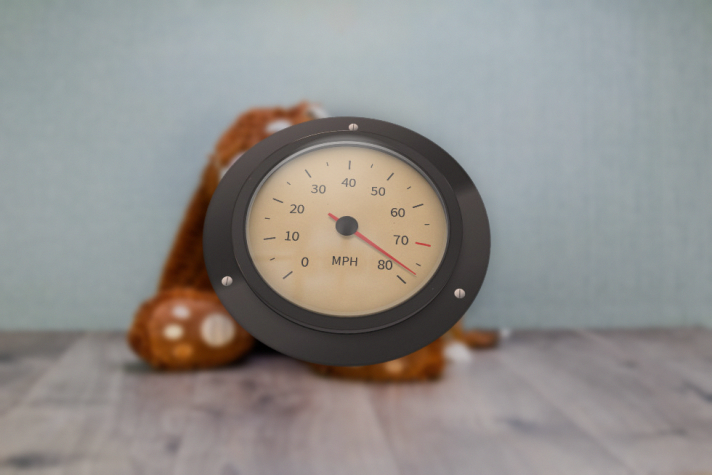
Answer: 77.5 mph
